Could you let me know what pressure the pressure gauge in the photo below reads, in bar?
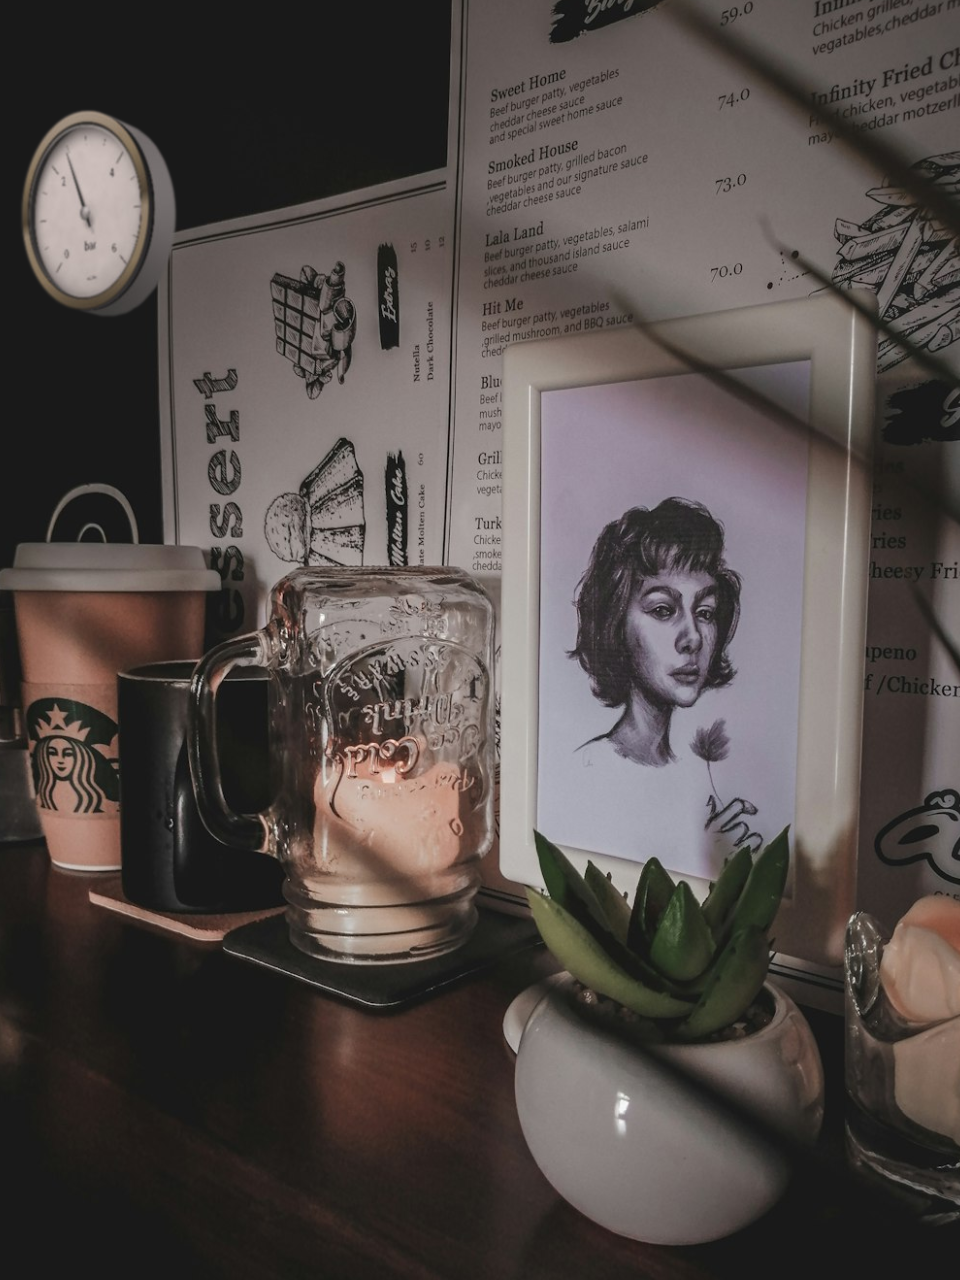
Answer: 2.5 bar
